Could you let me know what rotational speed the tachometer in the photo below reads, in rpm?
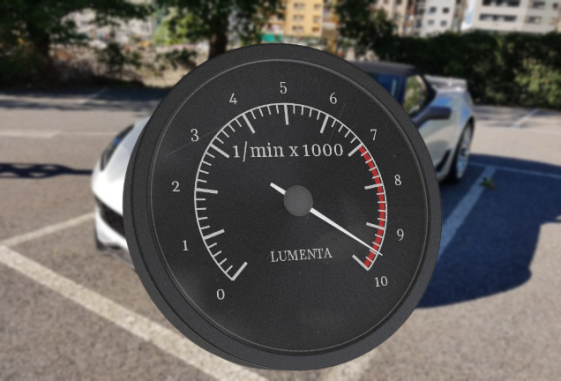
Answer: 9600 rpm
